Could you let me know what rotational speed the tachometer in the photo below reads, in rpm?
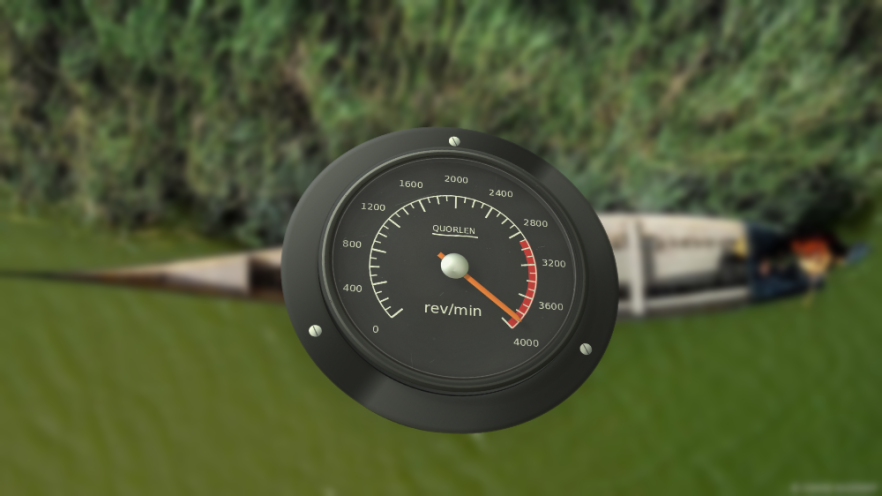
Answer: 3900 rpm
